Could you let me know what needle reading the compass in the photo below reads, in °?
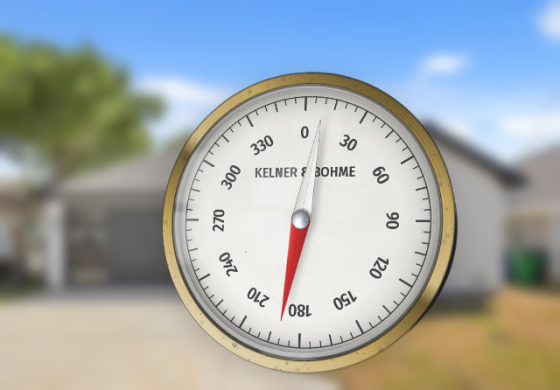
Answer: 190 °
